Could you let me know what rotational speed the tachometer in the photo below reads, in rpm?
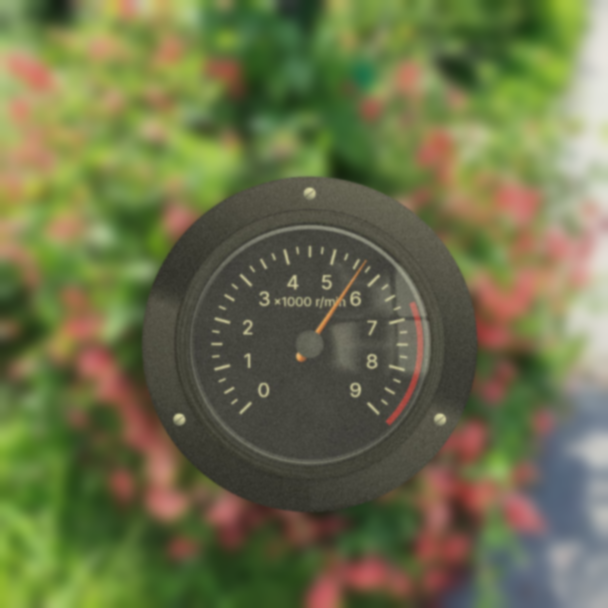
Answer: 5625 rpm
